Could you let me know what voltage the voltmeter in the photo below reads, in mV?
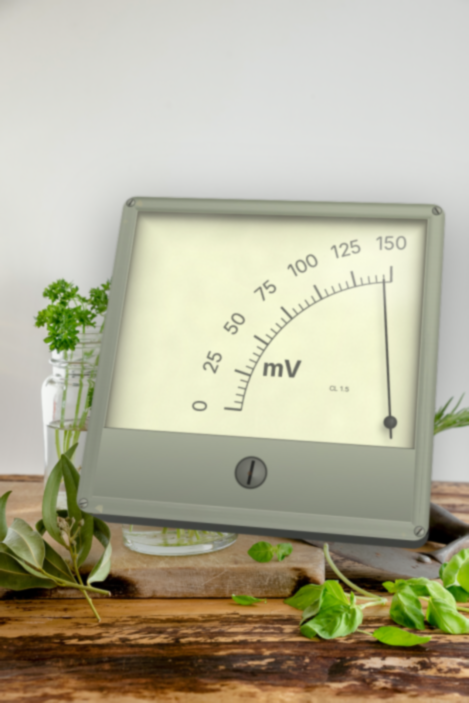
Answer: 145 mV
